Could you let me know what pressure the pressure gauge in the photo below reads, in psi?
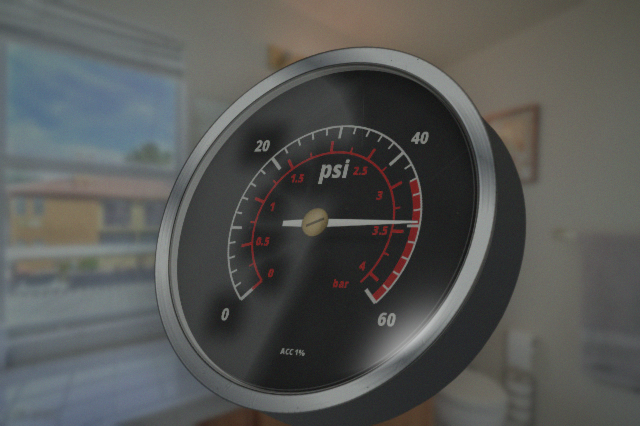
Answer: 50 psi
